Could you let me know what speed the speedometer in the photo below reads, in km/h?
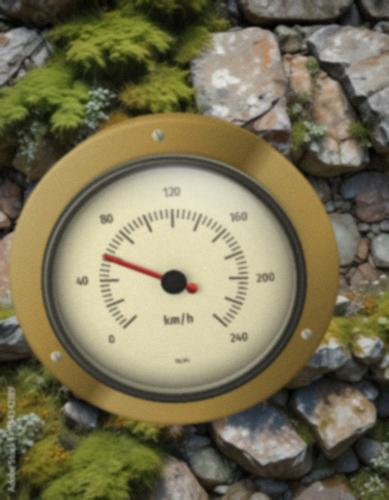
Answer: 60 km/h
